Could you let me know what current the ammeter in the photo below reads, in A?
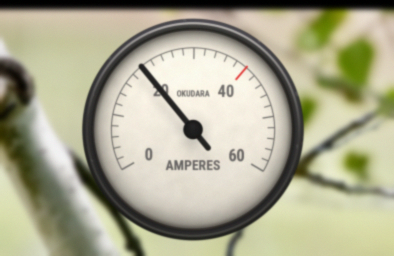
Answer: 20 A
